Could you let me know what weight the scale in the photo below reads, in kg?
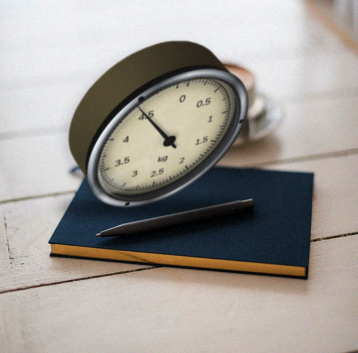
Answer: 4.5 kg
